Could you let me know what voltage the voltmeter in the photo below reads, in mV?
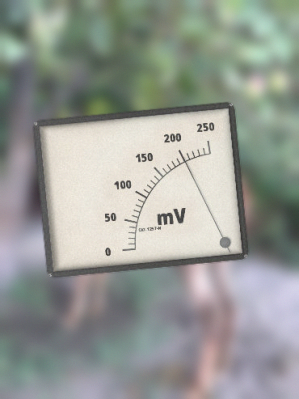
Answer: 200 mV
